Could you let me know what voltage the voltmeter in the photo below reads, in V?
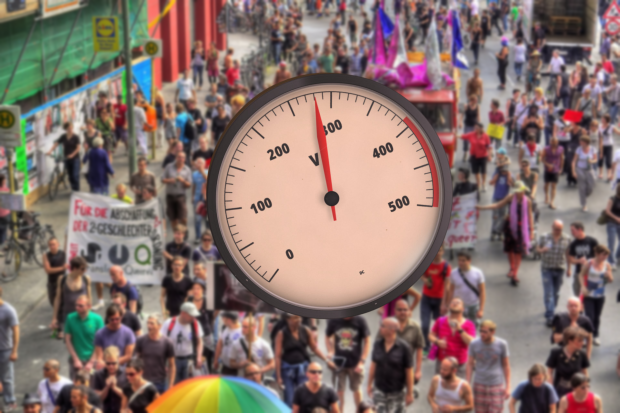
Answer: 280 V
